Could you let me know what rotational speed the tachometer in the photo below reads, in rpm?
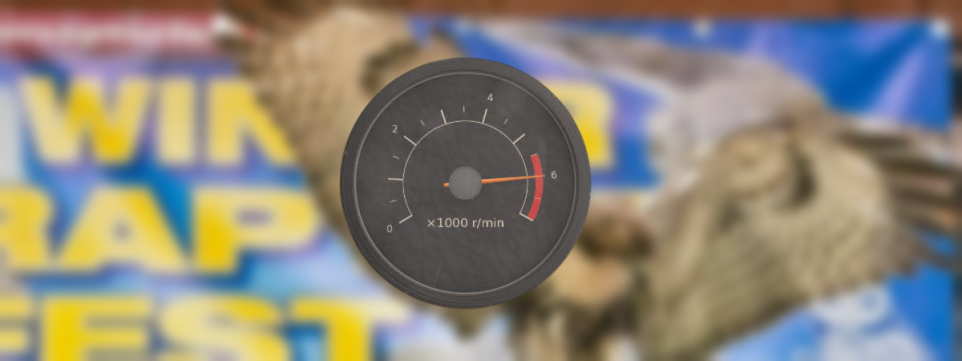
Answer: 6000 rpm
